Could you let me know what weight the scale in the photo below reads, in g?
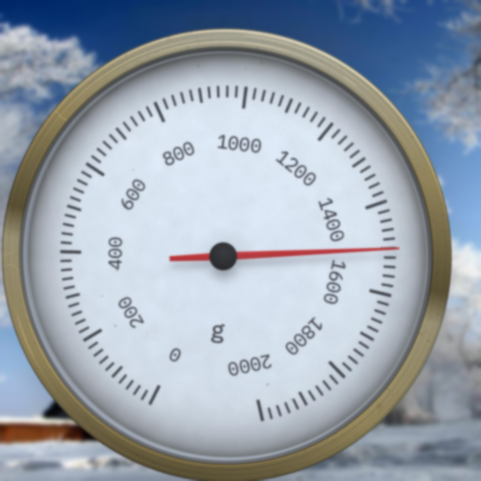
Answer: 1500 g
